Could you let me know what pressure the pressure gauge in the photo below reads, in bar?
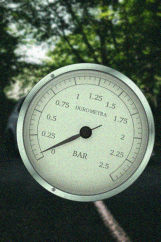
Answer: 0.05 bar
